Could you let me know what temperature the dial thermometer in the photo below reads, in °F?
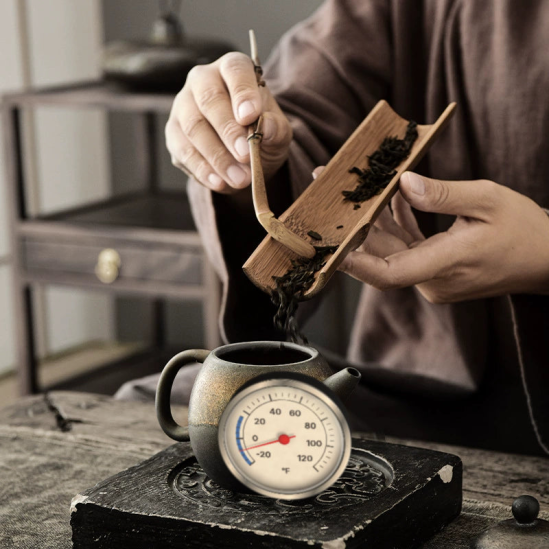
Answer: -8 °F
